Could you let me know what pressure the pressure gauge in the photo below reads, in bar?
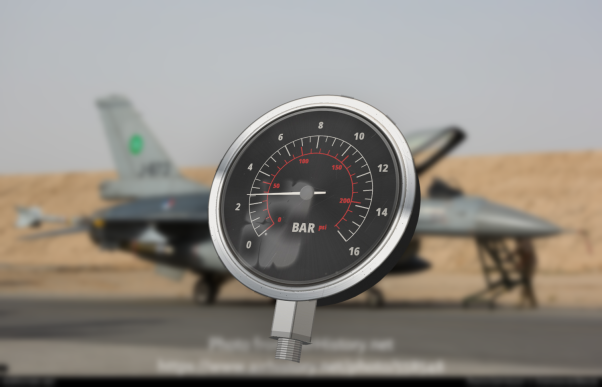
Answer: 2.5 bar
